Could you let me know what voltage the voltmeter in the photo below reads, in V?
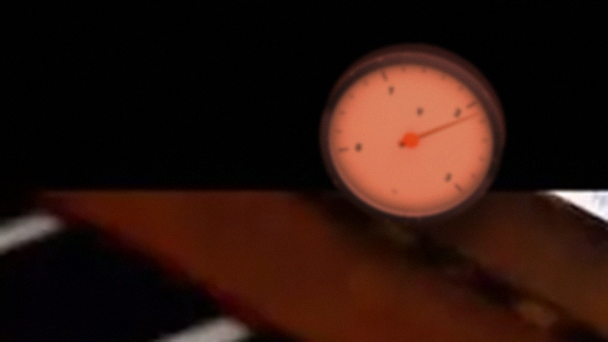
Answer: 2.1 V
